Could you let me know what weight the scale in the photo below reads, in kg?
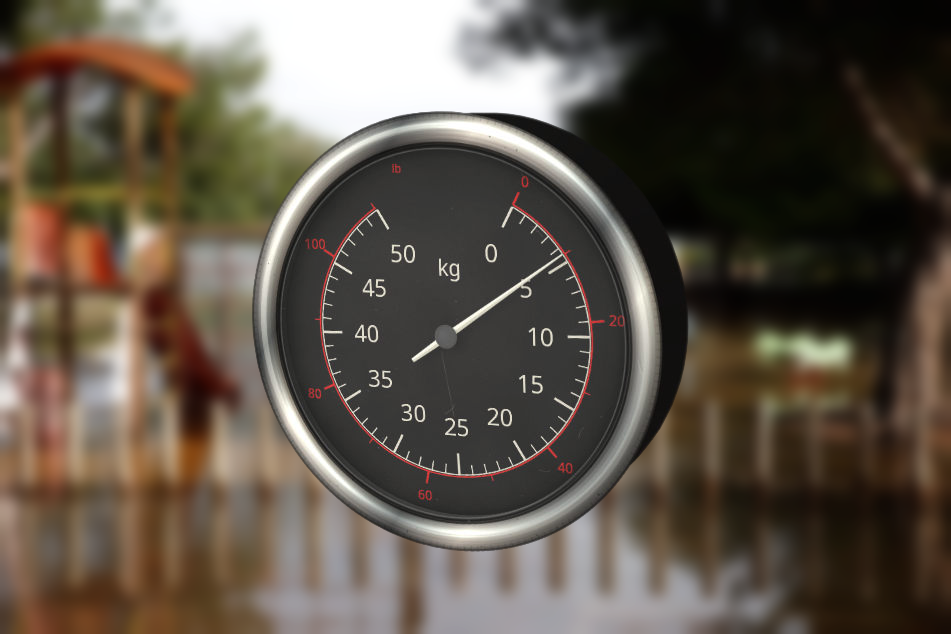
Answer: 4.5 kg
